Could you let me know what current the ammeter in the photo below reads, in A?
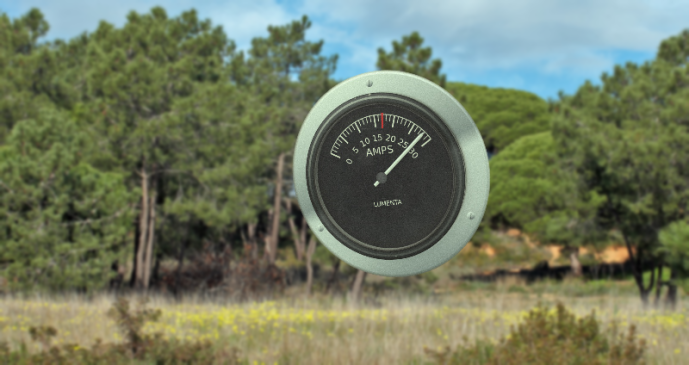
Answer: 28 A
